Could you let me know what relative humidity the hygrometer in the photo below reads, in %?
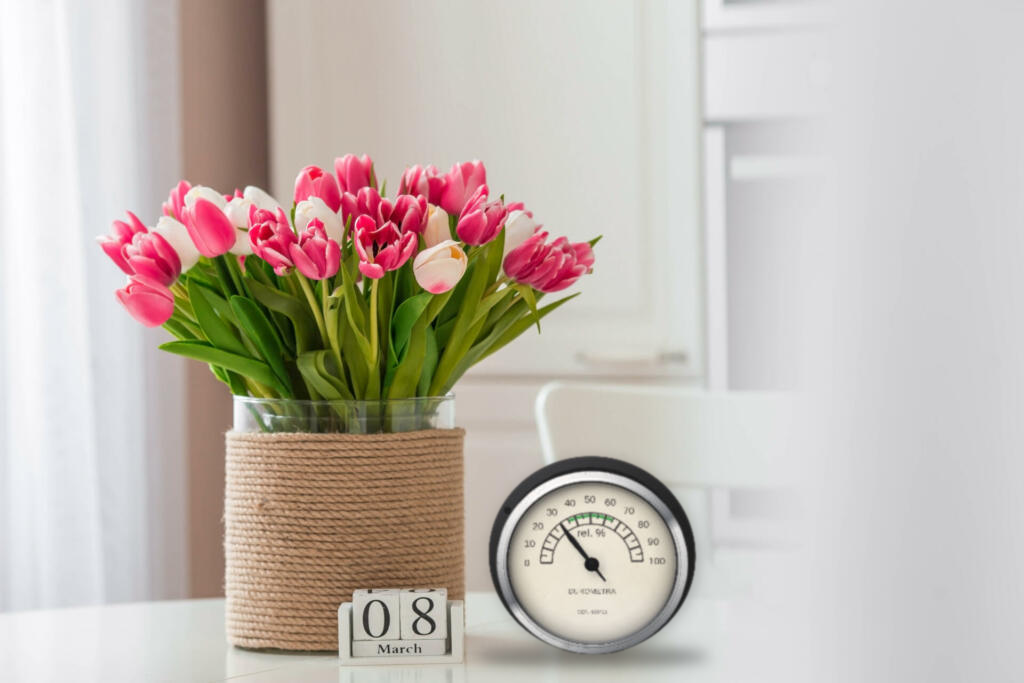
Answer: 30 %
